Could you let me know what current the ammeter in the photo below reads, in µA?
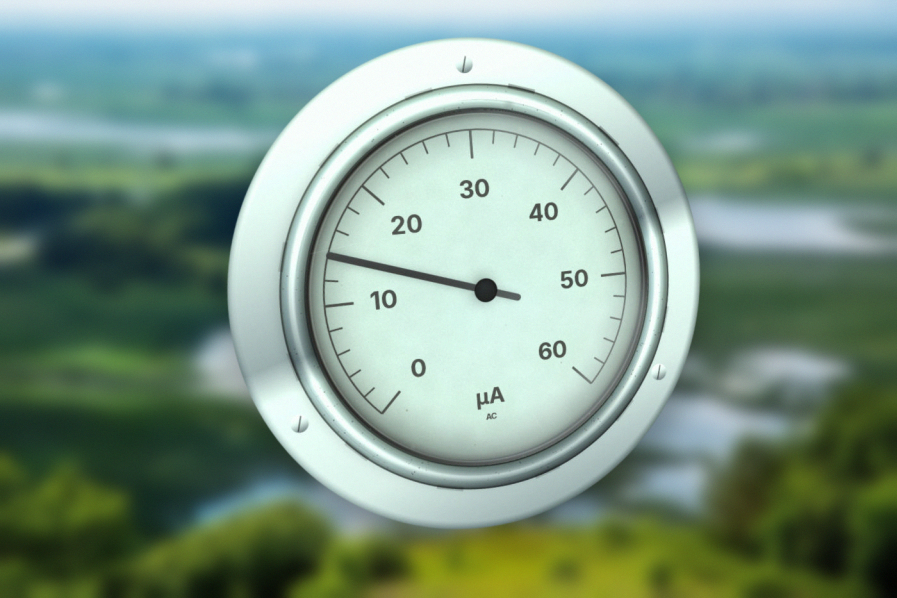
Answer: 14 µA
